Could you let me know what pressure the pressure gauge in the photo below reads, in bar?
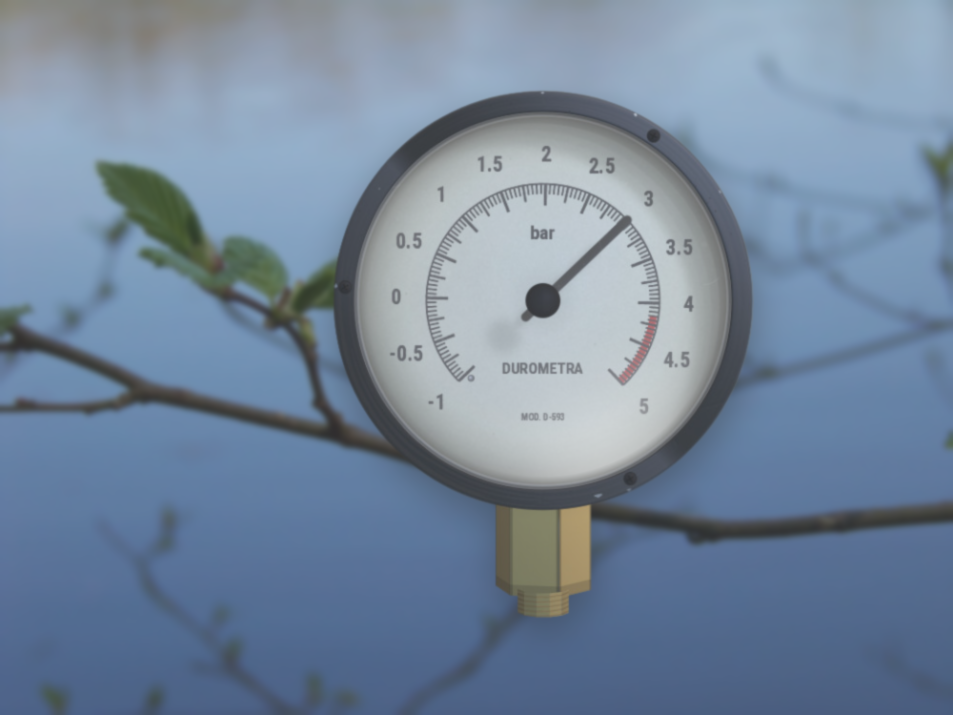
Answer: 3 bar
